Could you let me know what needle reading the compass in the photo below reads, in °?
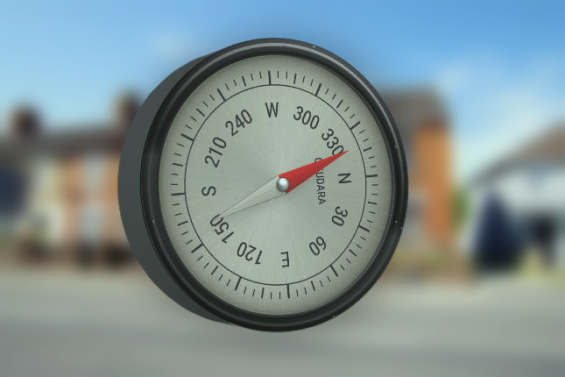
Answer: 340 °
